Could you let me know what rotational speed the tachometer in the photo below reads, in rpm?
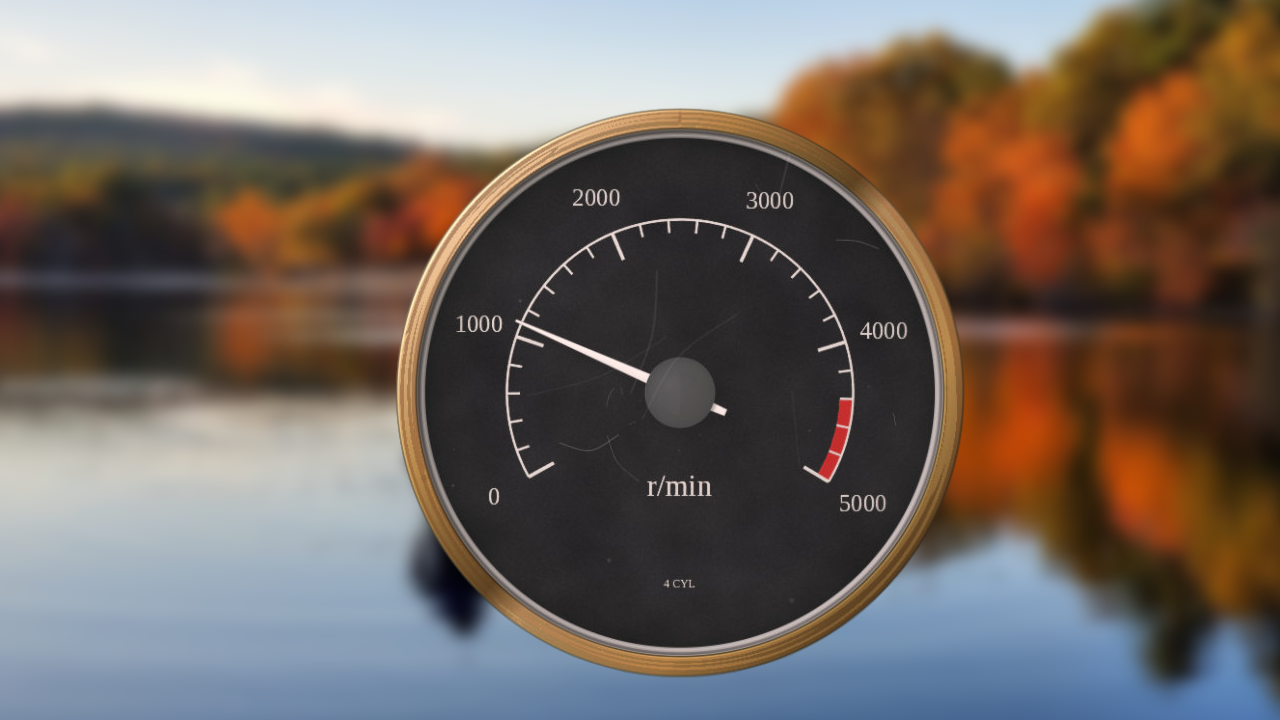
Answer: 1100 rpm
